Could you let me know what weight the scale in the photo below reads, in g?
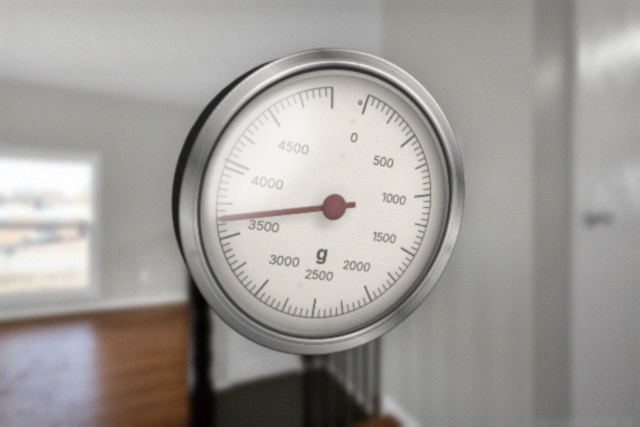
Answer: 3650 g
